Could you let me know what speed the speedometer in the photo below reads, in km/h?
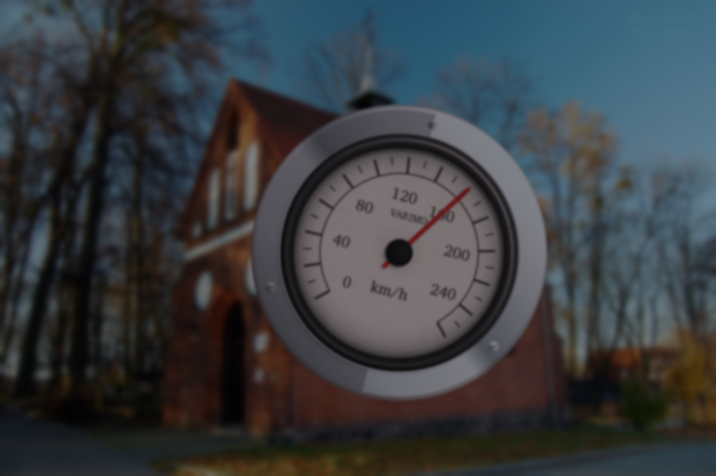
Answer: 160 km/h
